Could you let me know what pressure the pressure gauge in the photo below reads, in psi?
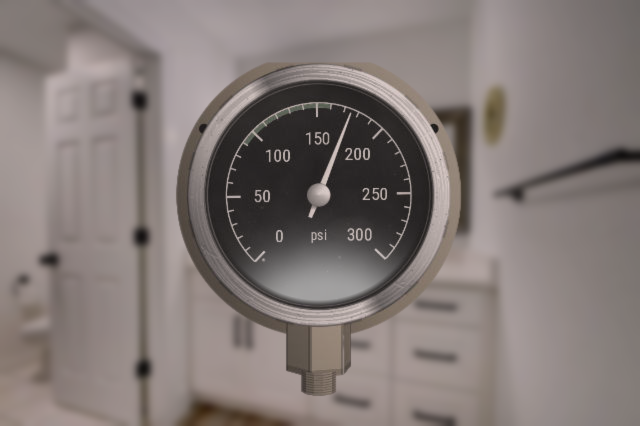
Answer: 175 psi
